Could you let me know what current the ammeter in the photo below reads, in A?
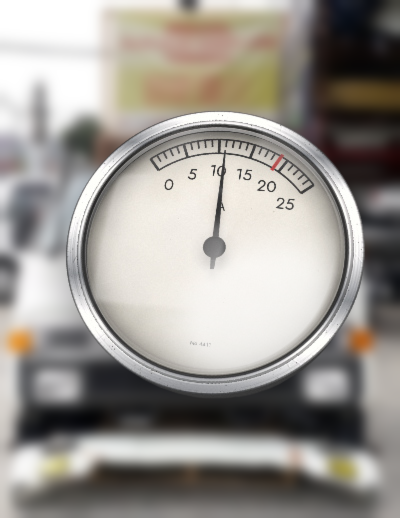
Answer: 11 A
